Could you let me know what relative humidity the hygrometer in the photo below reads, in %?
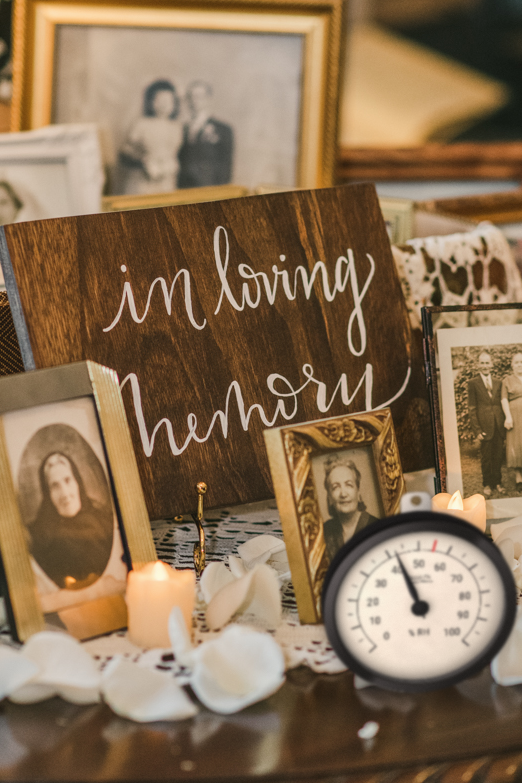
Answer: 42.5 %
